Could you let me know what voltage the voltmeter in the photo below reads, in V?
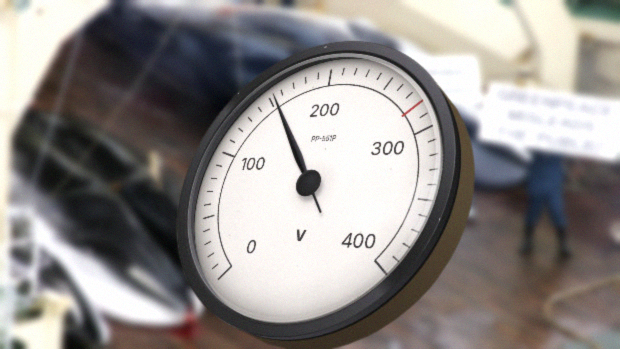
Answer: 155 V
